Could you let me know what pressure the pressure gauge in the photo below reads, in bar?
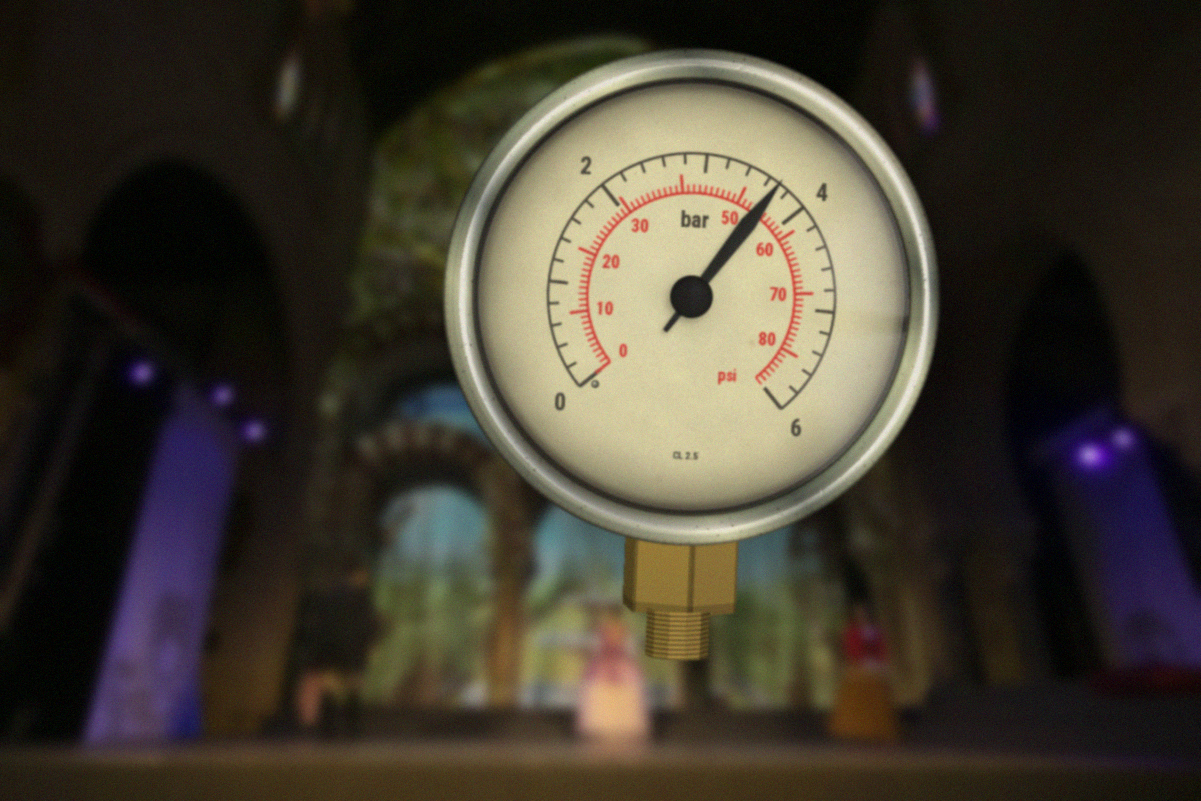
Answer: 3.7 bar
